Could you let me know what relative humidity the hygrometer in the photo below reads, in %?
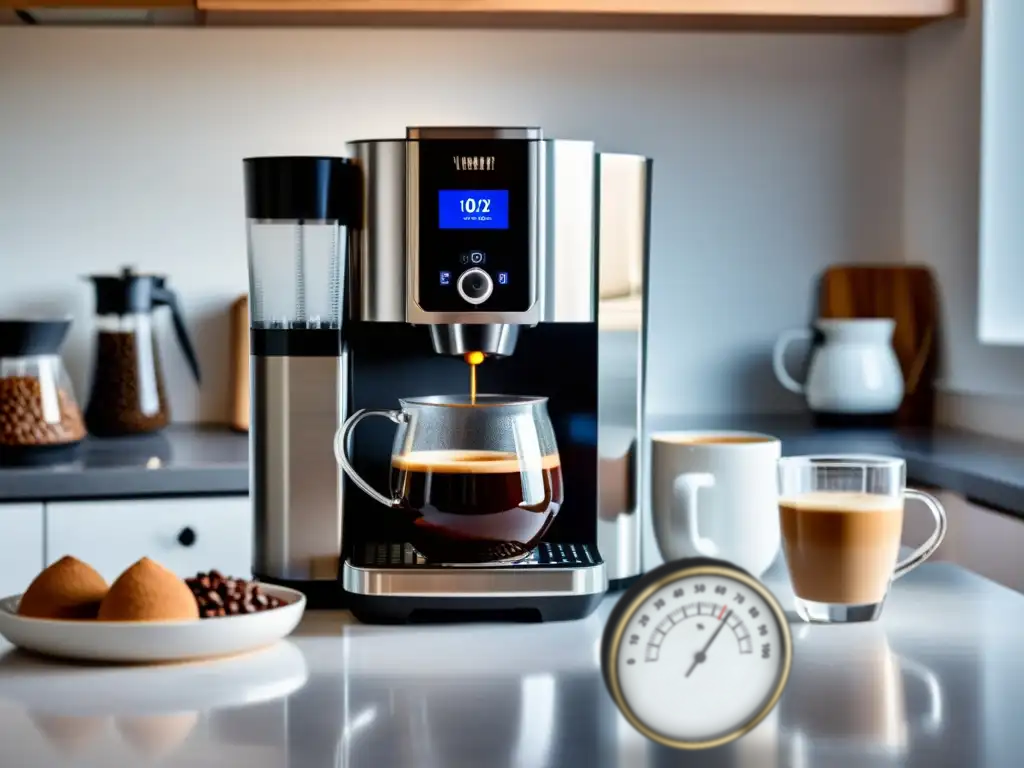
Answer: 70 %
